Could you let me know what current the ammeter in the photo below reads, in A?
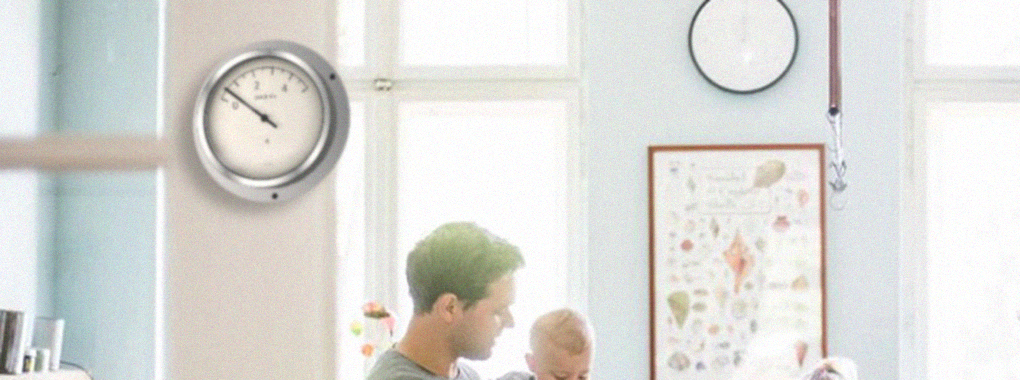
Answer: 0.5 A
